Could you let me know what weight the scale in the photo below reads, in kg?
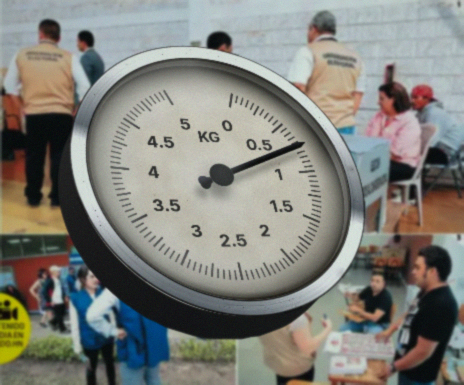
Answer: 0.75 kg
